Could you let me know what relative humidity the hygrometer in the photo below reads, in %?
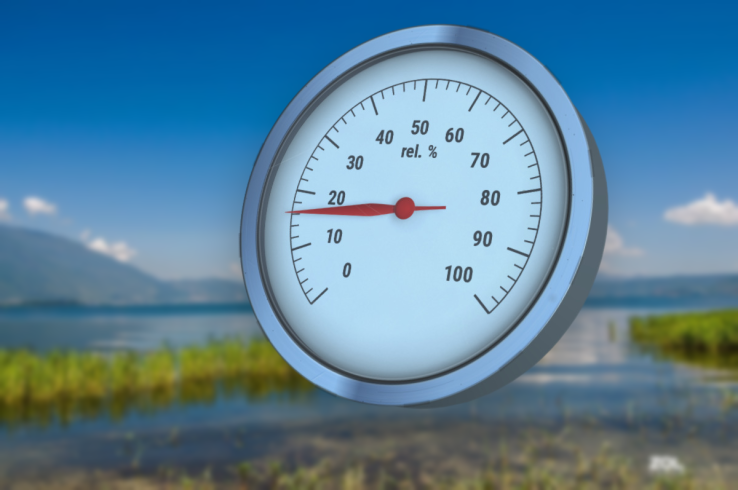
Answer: 16 %
